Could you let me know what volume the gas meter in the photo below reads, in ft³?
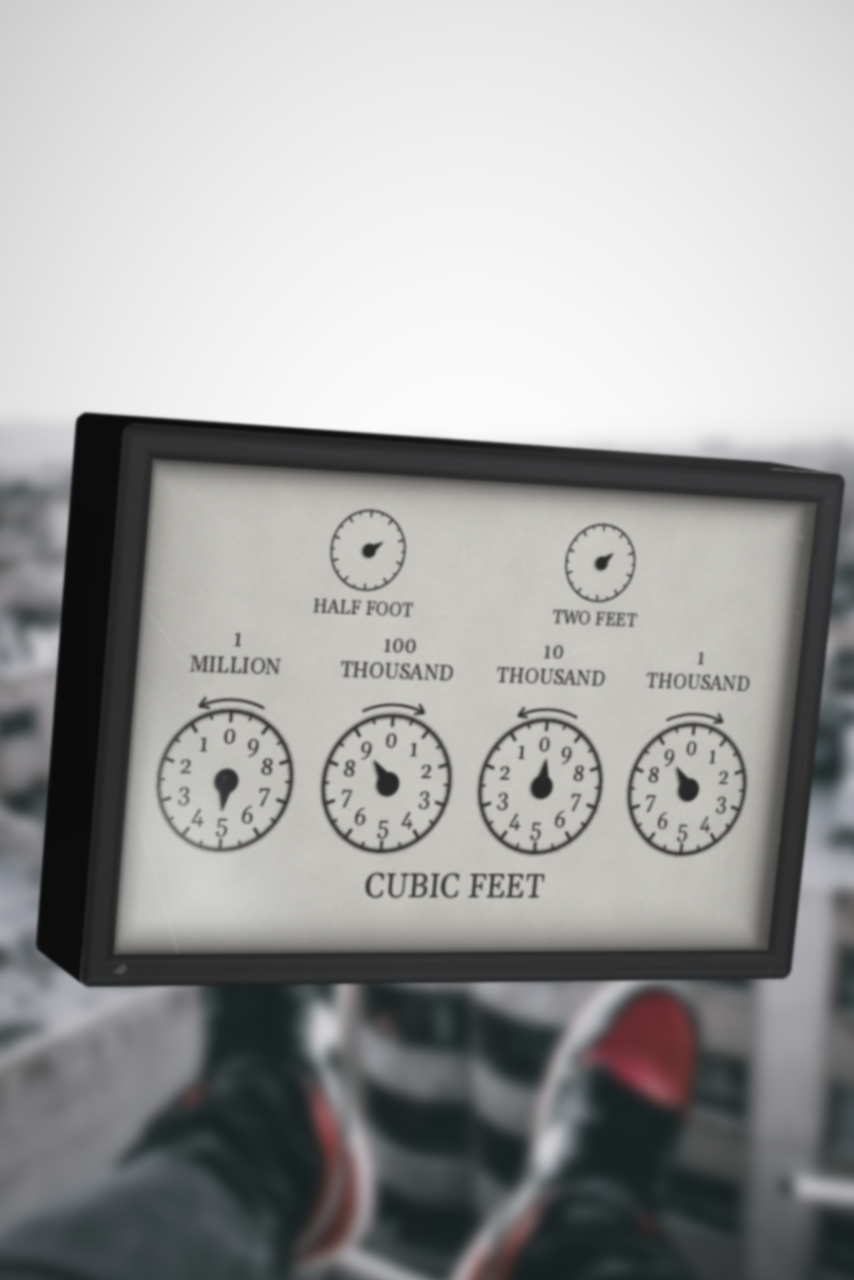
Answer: 489900 ft³
